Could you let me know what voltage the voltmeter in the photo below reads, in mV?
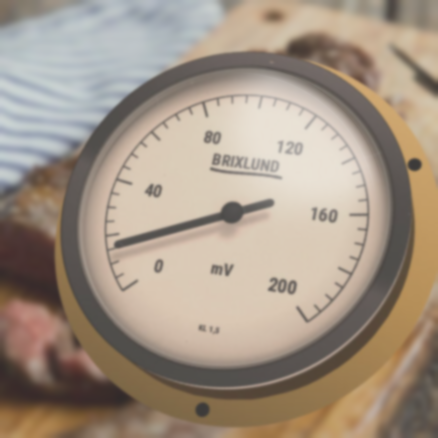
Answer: 15 mV
